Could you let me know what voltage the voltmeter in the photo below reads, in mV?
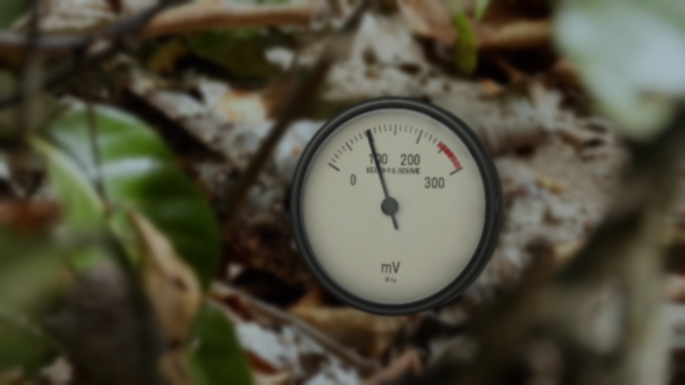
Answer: 100 mV
